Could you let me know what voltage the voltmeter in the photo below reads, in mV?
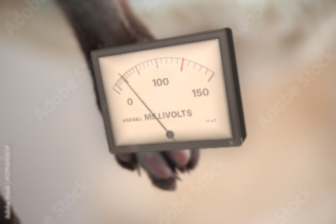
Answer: 50 mV
